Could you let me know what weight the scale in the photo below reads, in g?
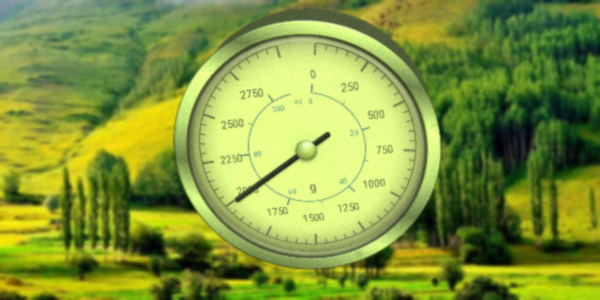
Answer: 2000 g
